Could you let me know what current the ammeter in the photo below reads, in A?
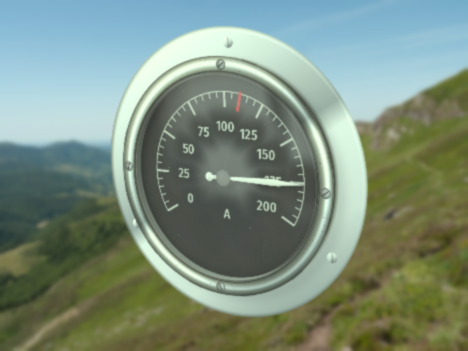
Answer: 175 A
